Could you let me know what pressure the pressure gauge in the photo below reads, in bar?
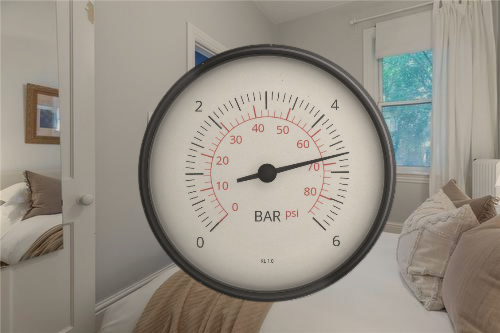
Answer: 4.7 bar
